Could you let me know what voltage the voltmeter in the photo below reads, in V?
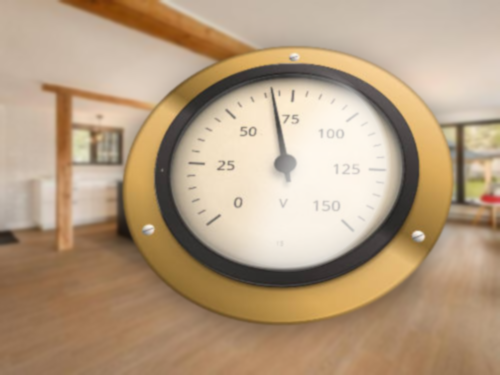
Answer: 67.5 V
